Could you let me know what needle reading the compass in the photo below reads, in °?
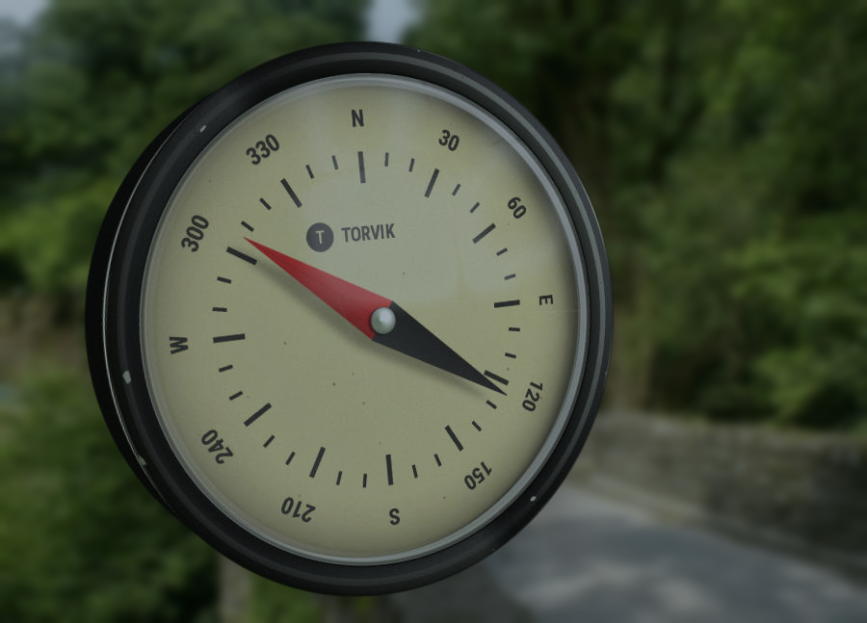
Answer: 305 °
